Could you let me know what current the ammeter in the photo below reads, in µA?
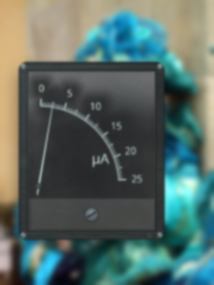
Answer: 2.5 µA
